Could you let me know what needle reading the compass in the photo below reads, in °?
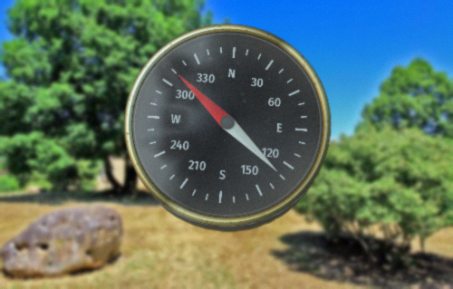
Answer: 310 °
